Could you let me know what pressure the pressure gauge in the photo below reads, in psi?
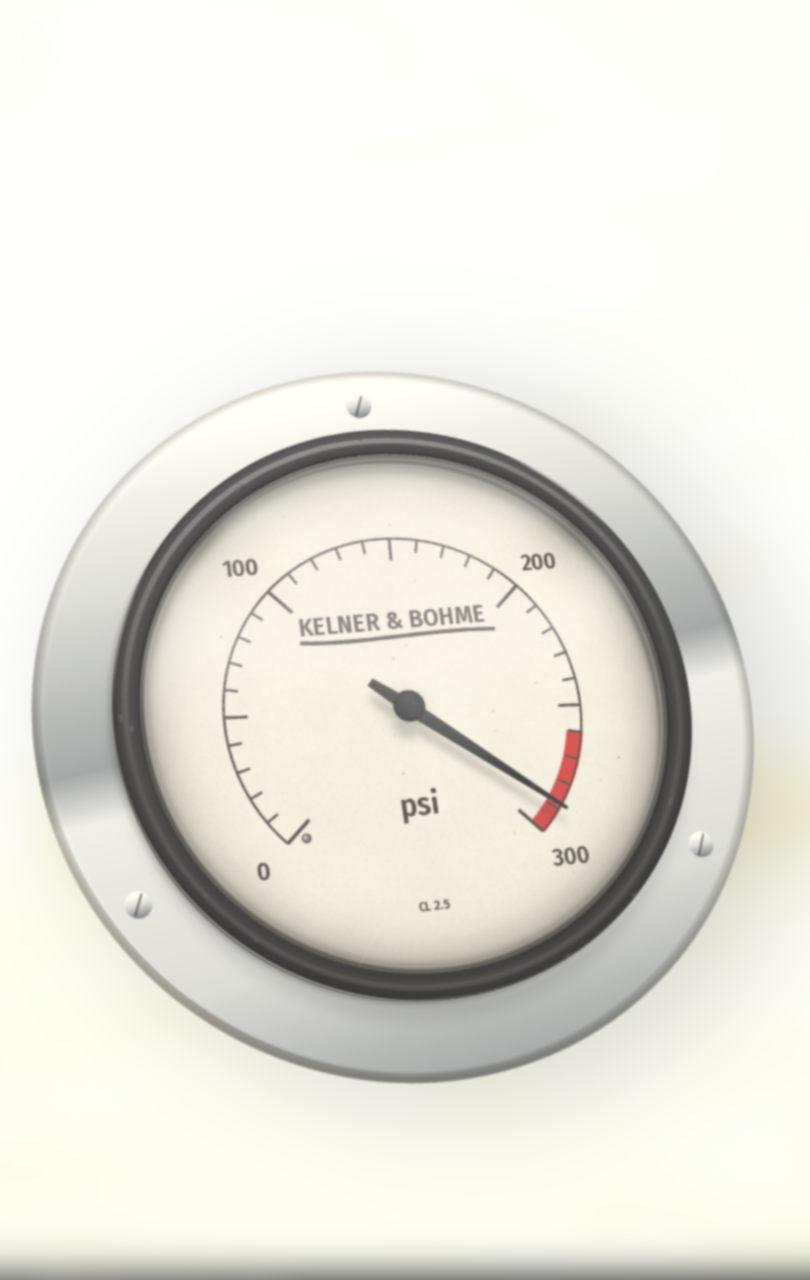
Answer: 290 psi
